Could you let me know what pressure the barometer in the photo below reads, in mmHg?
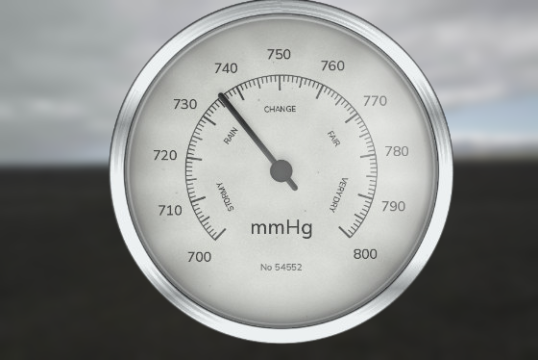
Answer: 736 mmHg
